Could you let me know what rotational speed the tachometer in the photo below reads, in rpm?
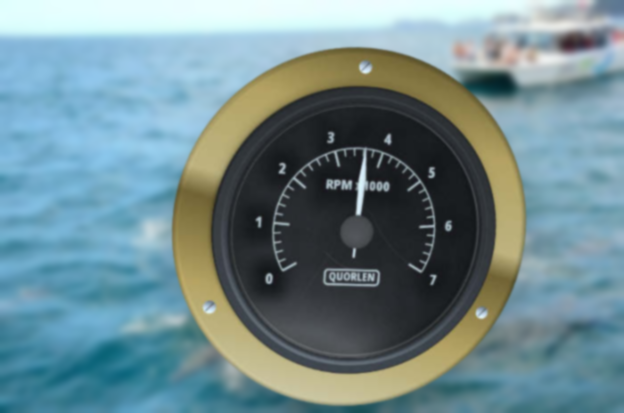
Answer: 3600 rpm
